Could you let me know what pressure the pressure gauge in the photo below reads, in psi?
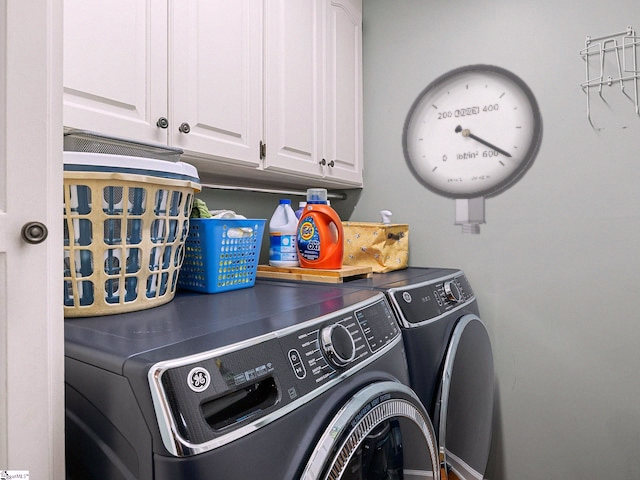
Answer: 575 psi
